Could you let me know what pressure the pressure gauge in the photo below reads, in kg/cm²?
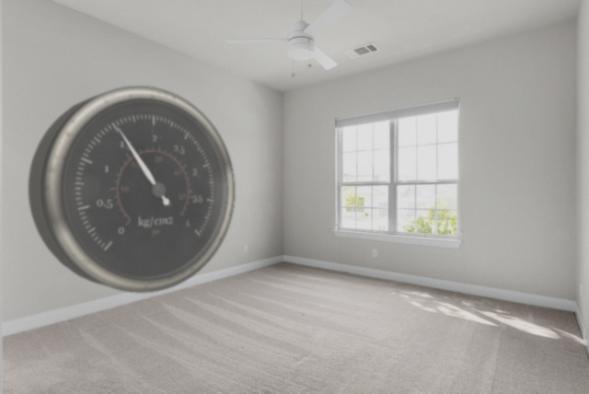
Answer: 1.5 kg/cm²
